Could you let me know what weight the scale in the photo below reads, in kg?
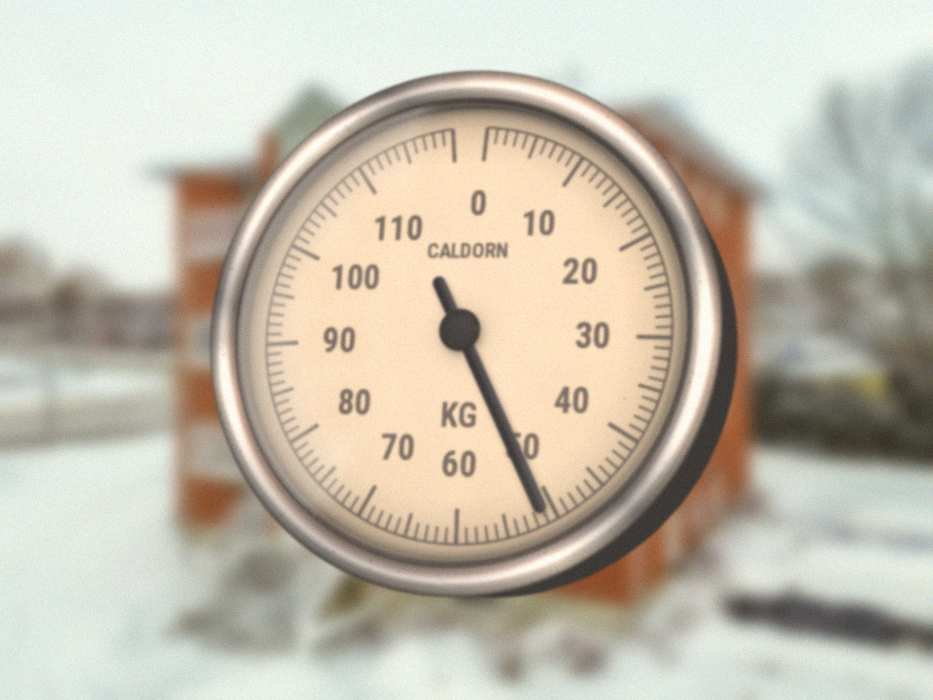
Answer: 51 kg
